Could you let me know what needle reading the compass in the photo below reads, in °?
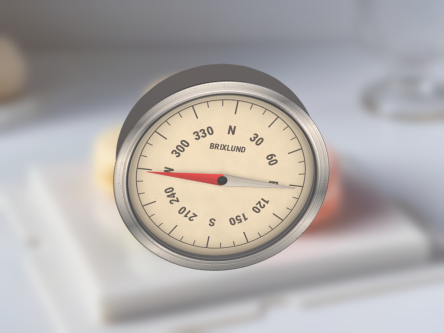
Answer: 270 °
